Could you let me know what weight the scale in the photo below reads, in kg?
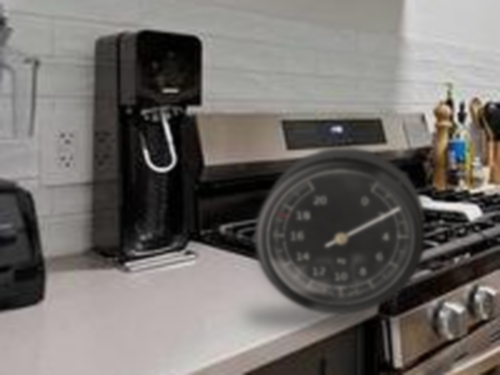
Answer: 2 kg
